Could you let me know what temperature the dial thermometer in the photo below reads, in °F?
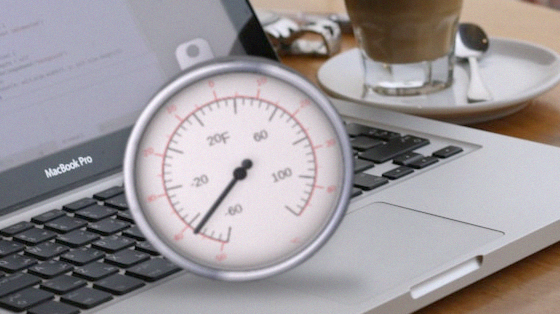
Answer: -44 °F
